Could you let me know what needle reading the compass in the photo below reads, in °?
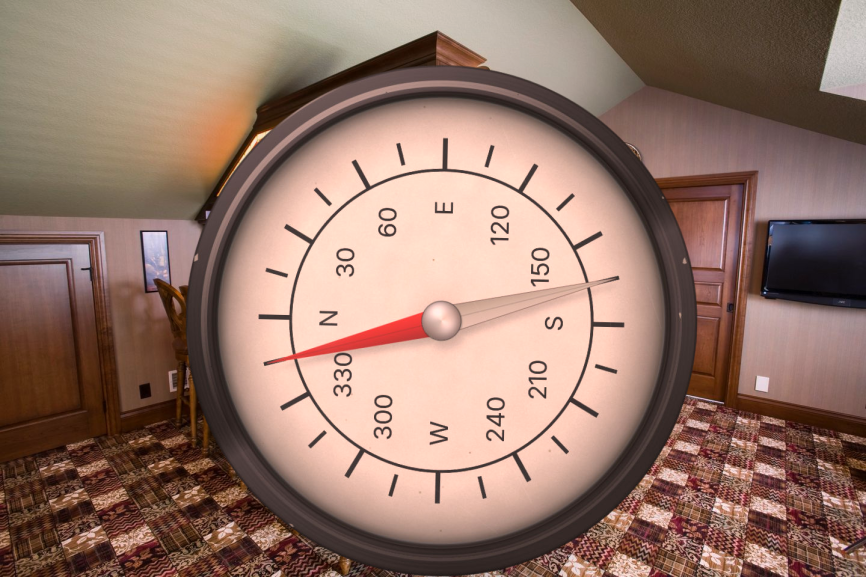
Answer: 345 °
